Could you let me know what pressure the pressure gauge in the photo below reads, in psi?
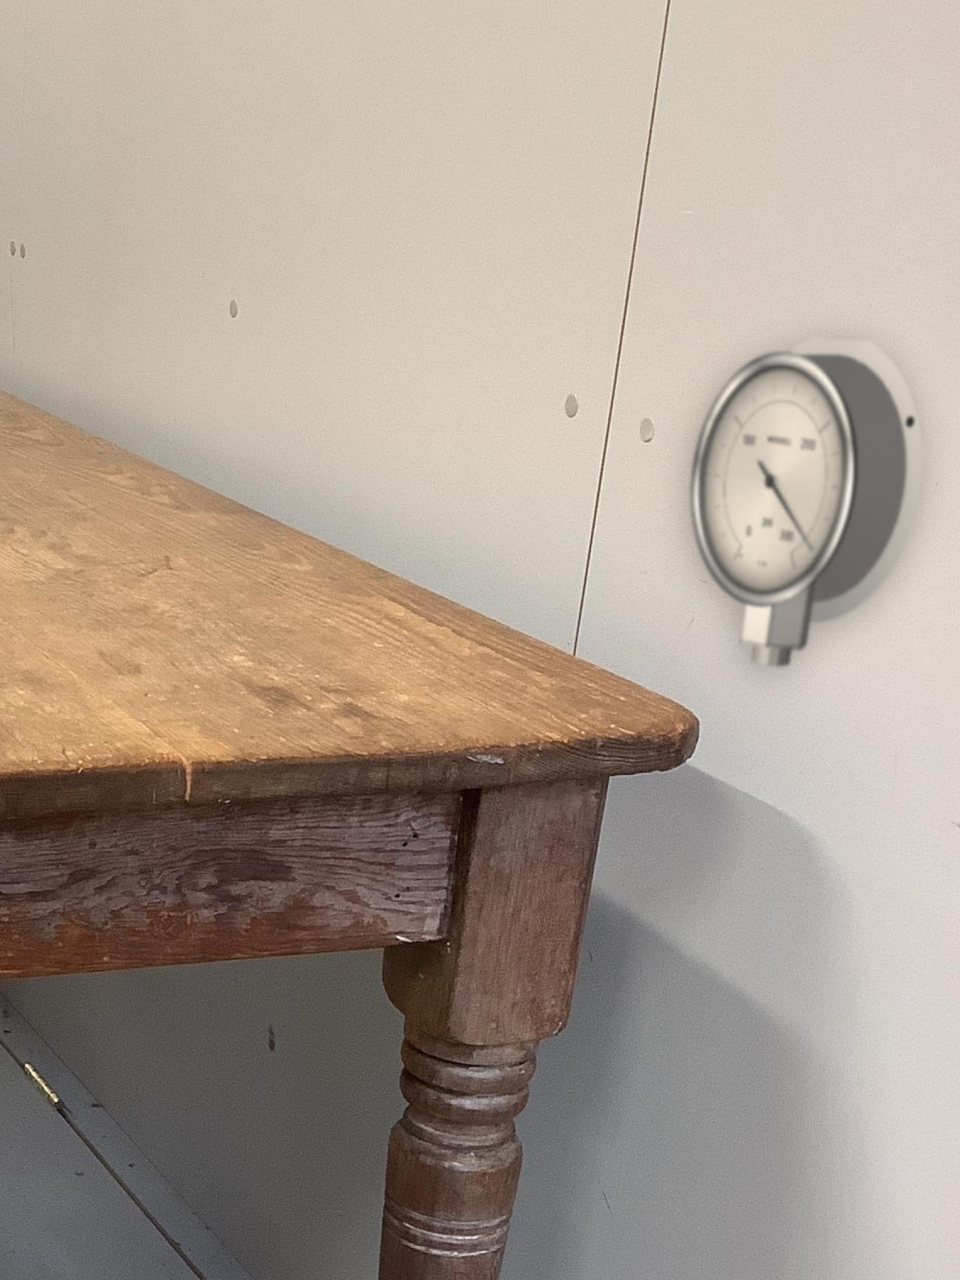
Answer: 280 psi
